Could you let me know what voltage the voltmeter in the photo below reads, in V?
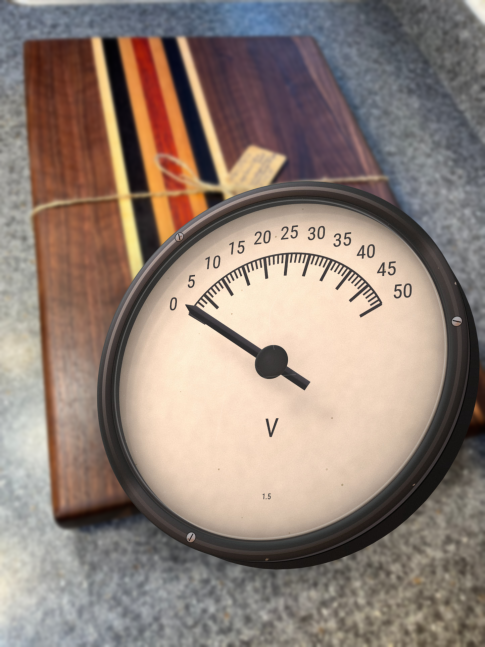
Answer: 1 V
